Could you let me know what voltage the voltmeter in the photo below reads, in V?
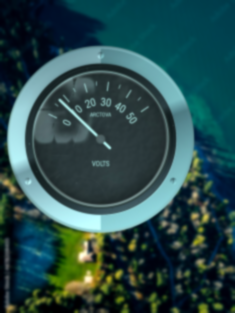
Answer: 7.5 V
